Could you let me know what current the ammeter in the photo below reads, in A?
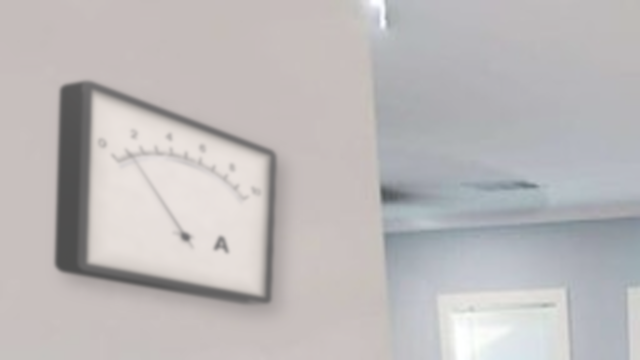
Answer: 1 A
